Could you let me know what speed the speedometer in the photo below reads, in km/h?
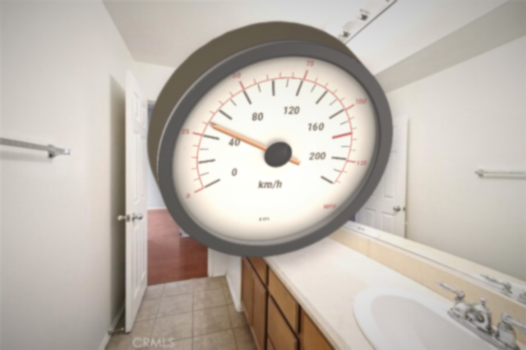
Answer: 50 km/h
